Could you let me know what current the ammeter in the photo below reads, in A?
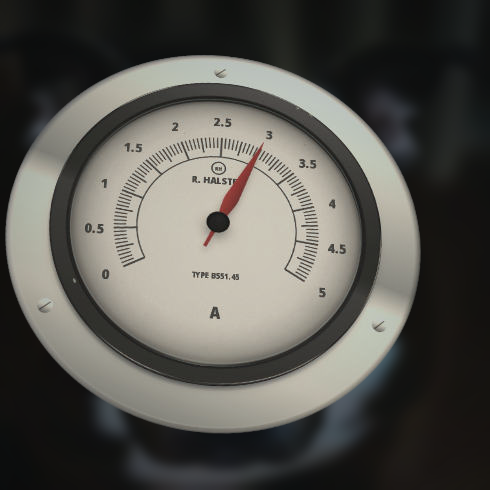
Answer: 3 A
